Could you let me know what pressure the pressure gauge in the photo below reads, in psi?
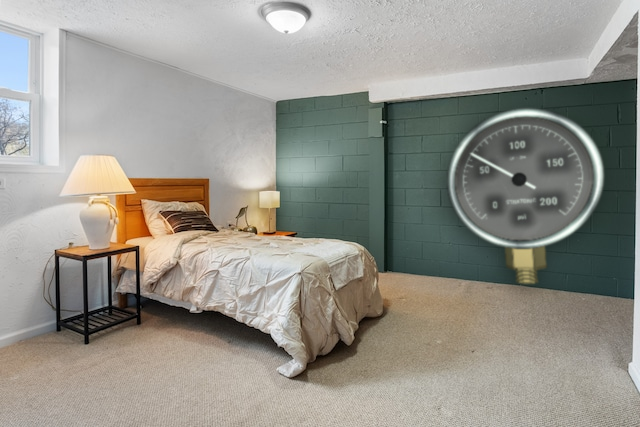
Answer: 60 psi
